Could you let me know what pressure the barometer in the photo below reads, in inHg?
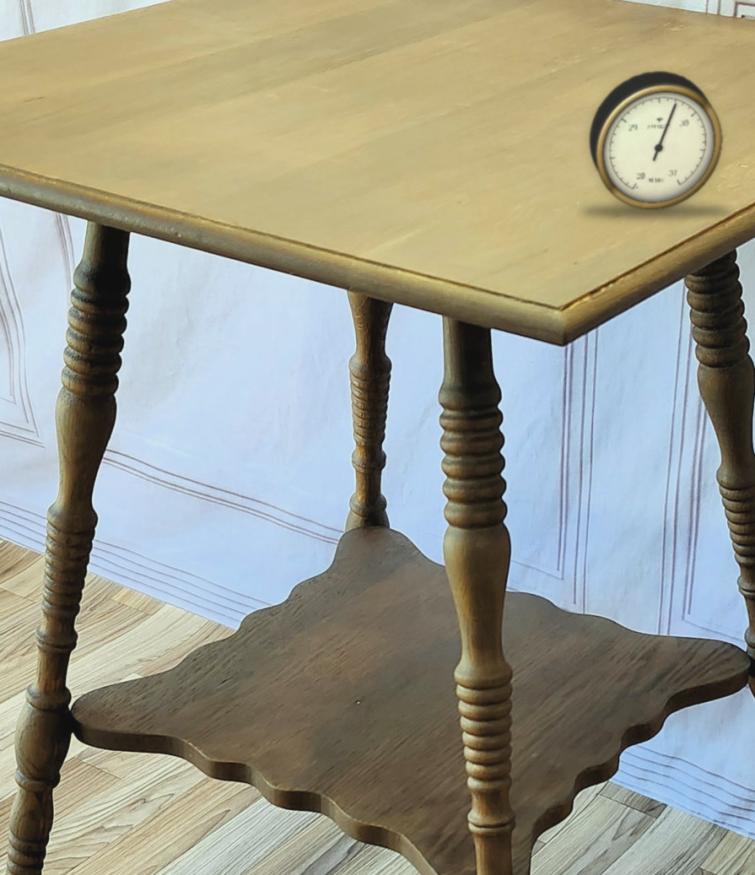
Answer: 29.7 inHg
